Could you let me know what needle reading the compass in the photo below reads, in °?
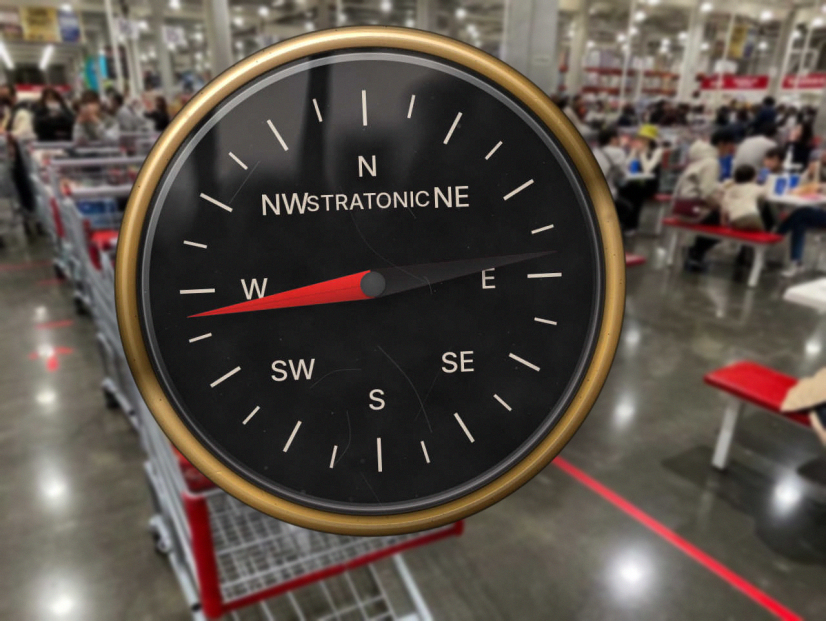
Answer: 262.5 °
